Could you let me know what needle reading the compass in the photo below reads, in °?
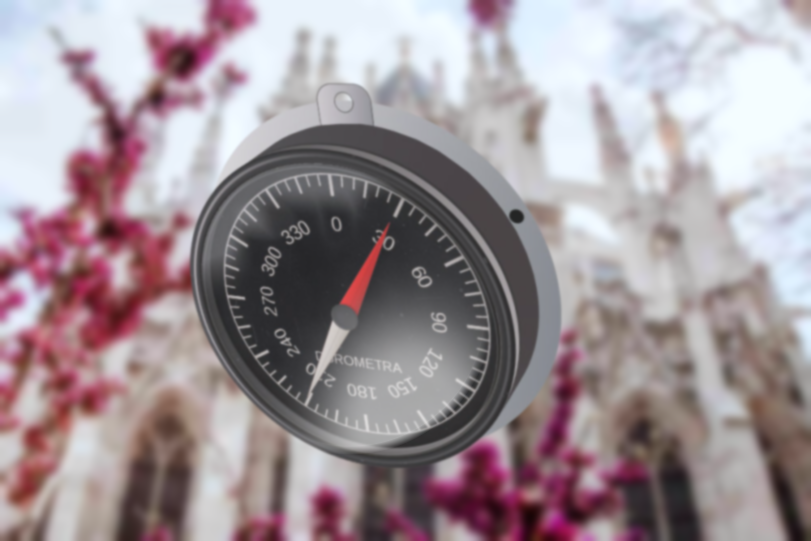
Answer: 30 °
